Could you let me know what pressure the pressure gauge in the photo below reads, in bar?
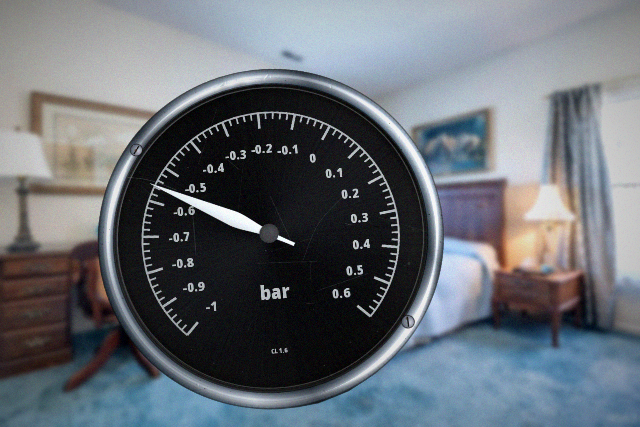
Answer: -0.56 bar
